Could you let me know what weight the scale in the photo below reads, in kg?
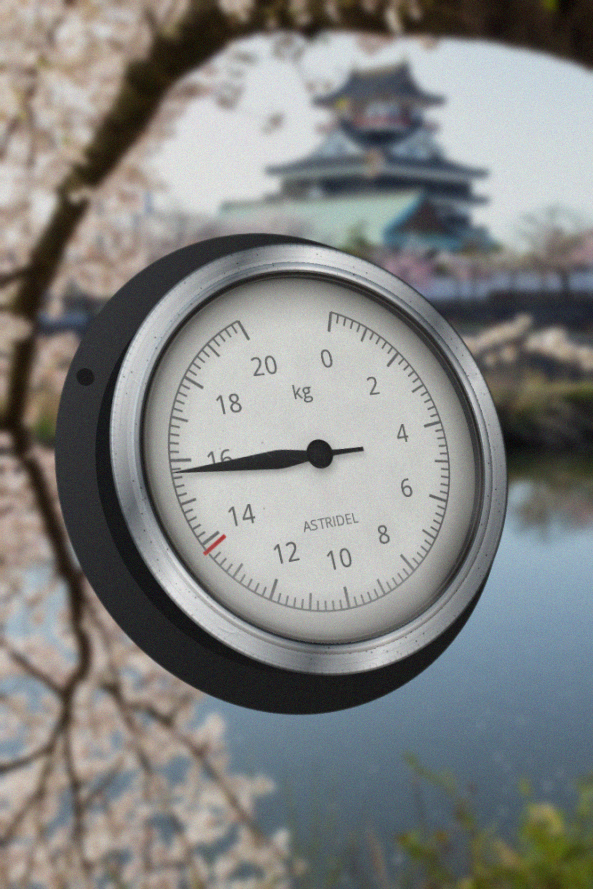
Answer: 15.7 kg
